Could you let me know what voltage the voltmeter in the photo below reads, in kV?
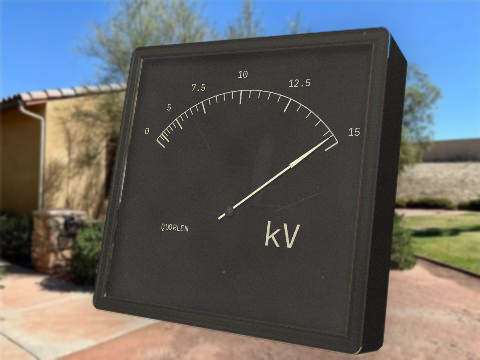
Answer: 14.75 kV
